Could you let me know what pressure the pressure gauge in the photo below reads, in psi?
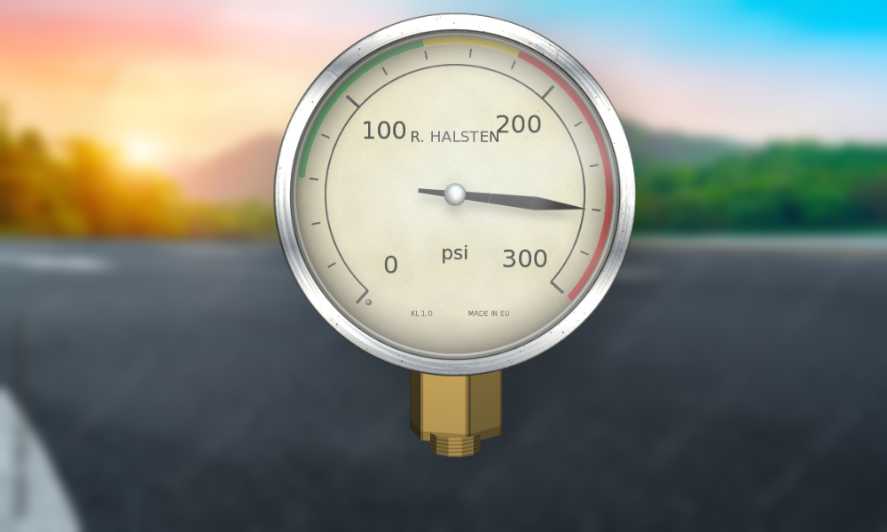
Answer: 260 psi
